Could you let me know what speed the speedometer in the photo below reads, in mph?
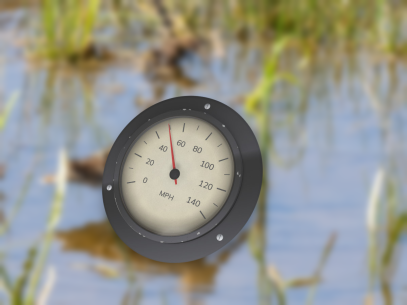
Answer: 50 mph
